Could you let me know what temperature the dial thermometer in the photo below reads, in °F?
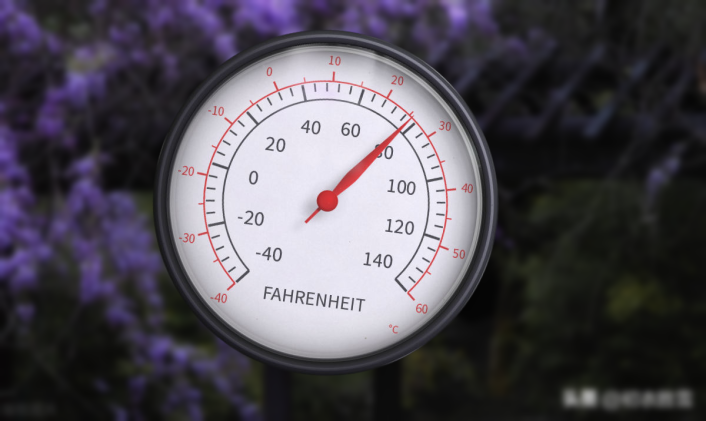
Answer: 78 °F
